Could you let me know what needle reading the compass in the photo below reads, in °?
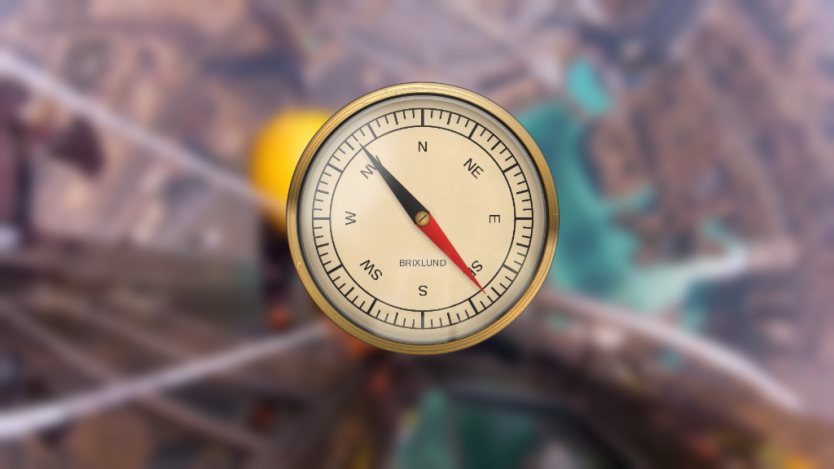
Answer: 140 °
